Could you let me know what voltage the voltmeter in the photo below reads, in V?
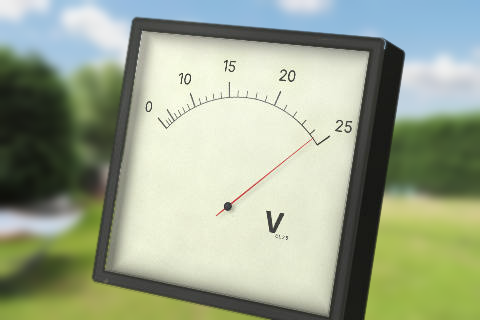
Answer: 24.5 V
